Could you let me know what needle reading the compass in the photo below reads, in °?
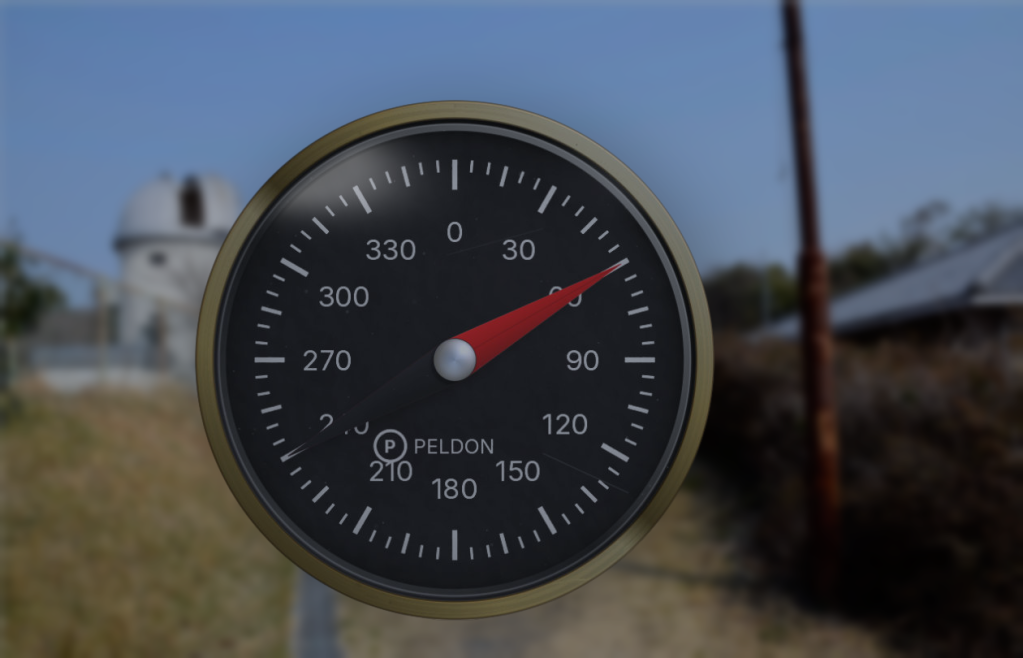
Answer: 60 °
